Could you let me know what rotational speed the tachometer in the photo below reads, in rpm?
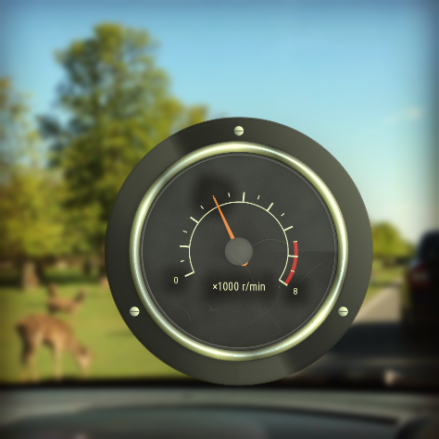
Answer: 3000 rpm
